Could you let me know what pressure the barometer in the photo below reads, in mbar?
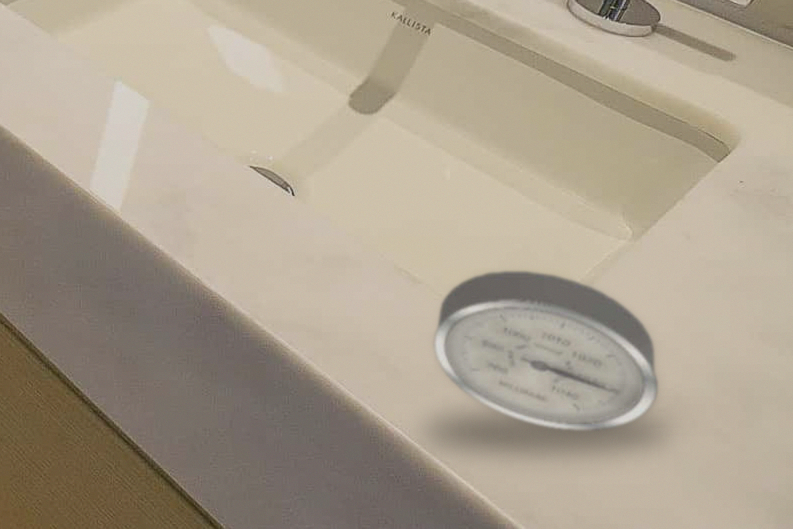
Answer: 1030 mbar
